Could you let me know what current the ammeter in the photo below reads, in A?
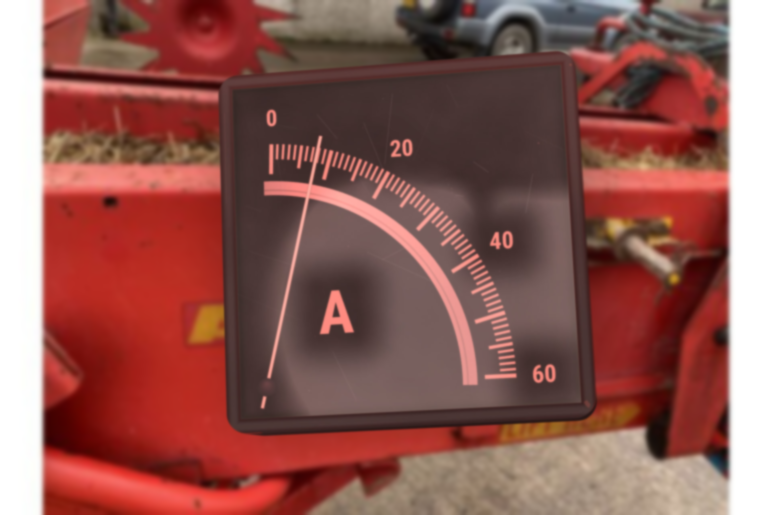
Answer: 8 A
